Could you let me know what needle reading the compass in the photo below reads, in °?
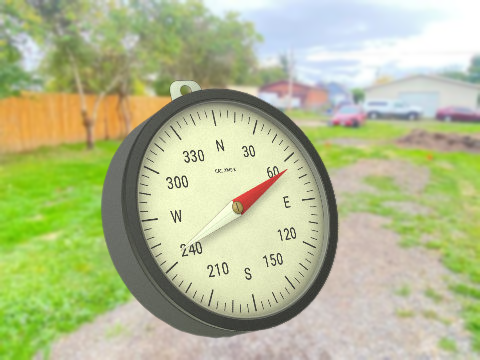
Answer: 65 °
